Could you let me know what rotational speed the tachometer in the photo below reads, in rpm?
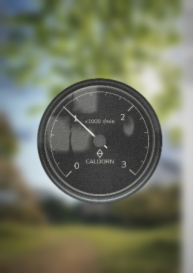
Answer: 1000 rpm
